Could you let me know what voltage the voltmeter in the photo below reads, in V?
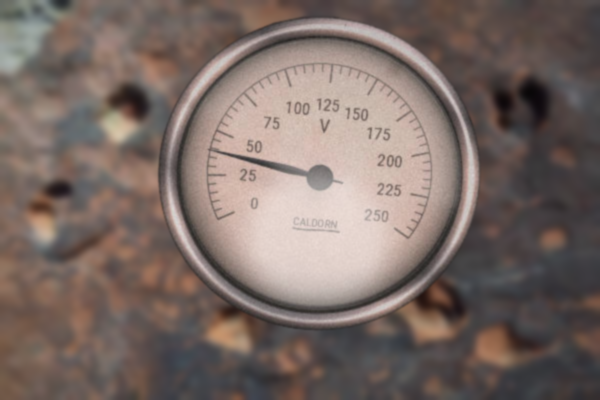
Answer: 40 V
